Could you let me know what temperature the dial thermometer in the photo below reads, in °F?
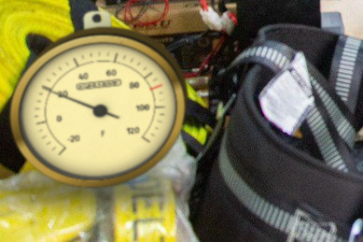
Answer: 20 °F
